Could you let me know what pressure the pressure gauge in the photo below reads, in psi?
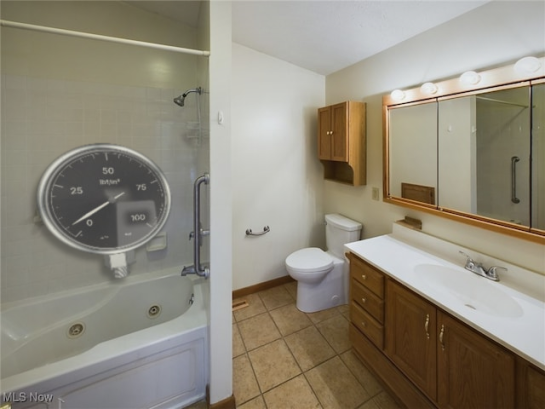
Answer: 5 psi
